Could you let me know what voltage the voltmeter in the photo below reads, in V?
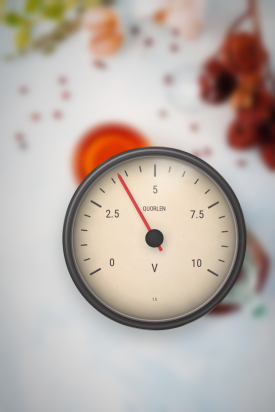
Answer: 3.75 V
